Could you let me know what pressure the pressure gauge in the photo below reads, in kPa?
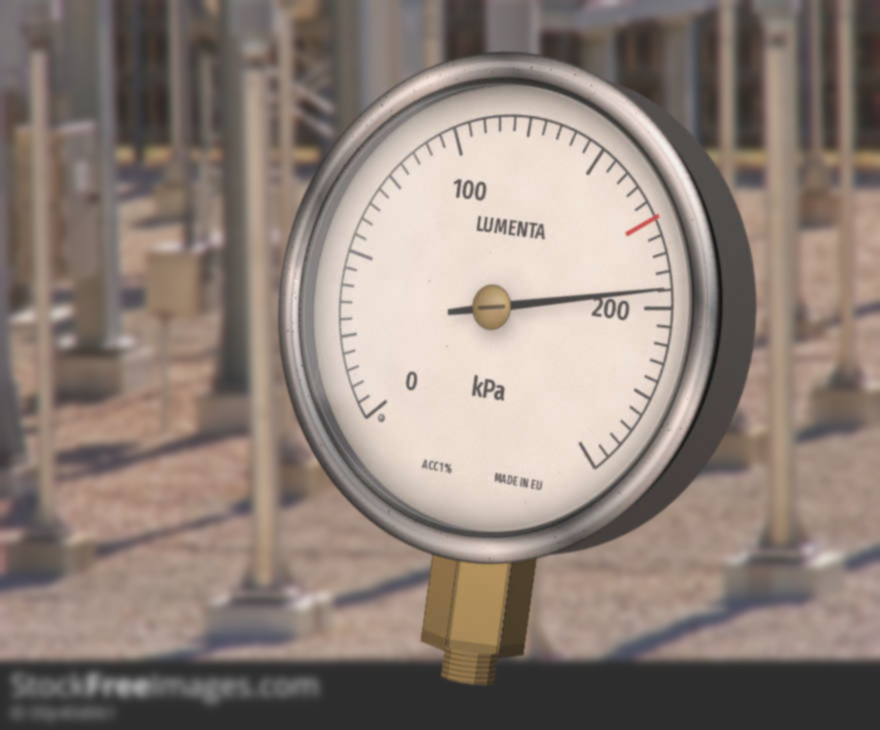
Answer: 195 kPa
